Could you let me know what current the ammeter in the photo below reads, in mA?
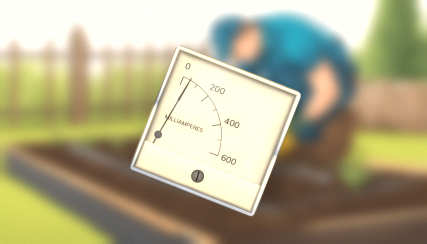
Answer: 50 mA
